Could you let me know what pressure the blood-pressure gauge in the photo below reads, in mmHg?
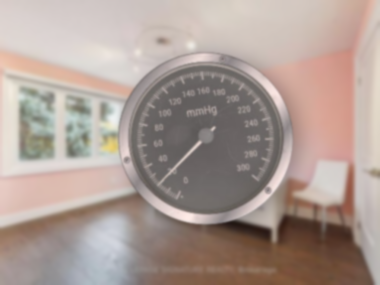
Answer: 20 mmHg
